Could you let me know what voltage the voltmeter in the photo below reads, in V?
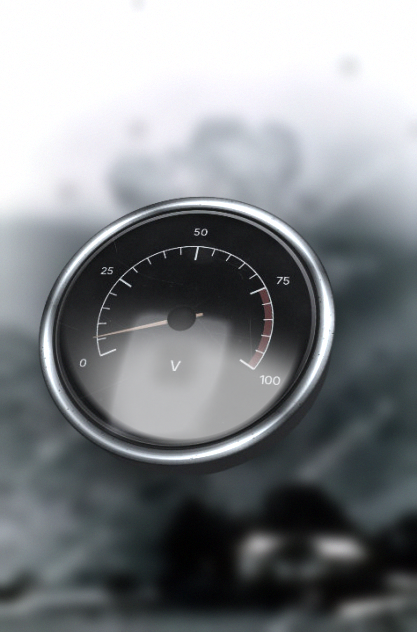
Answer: 5 V
